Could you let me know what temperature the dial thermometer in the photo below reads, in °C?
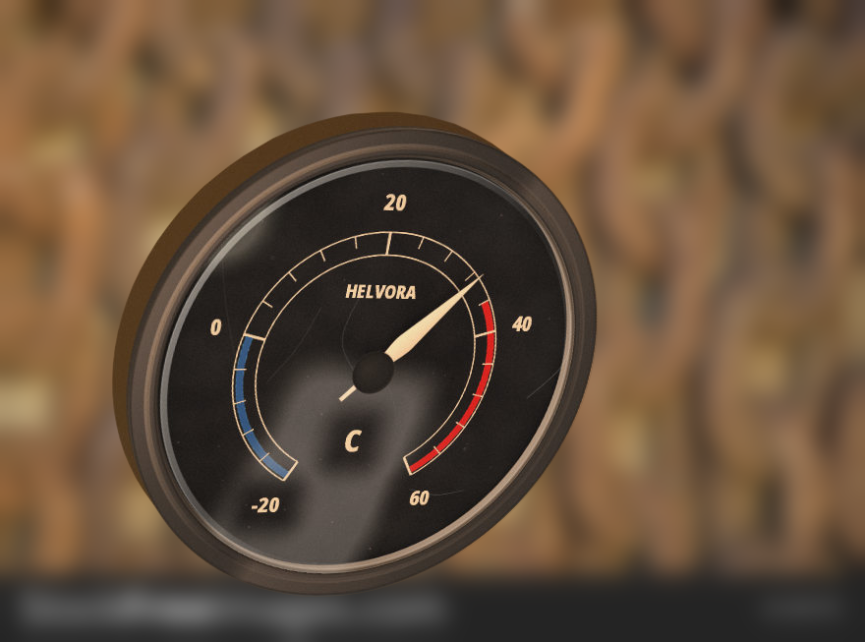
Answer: 32 °C
